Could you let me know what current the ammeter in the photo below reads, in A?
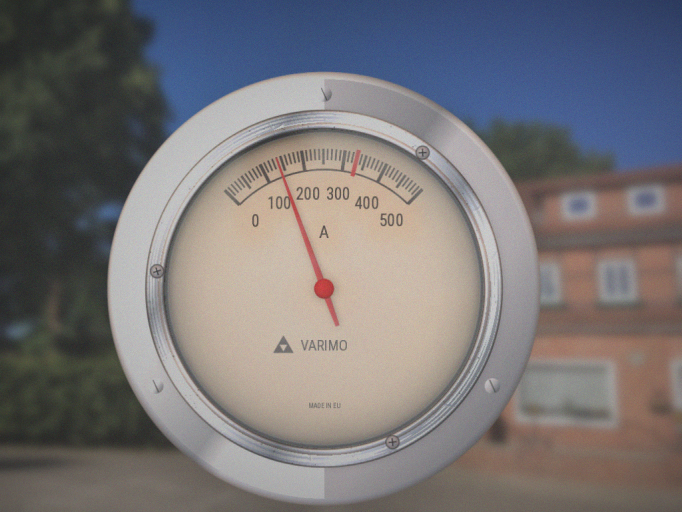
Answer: 140 A
